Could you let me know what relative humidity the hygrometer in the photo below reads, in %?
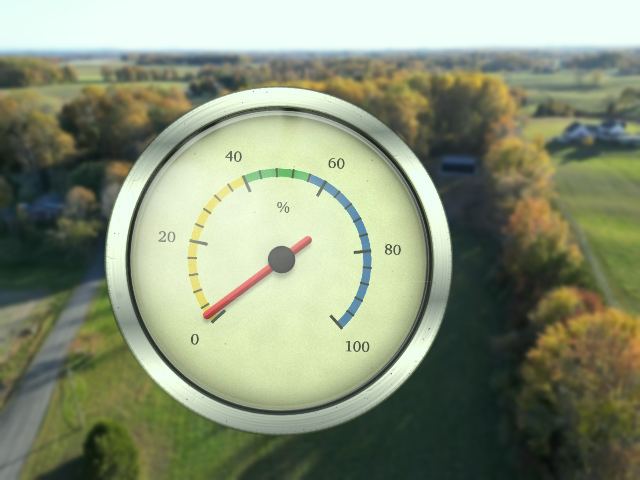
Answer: 2 %
